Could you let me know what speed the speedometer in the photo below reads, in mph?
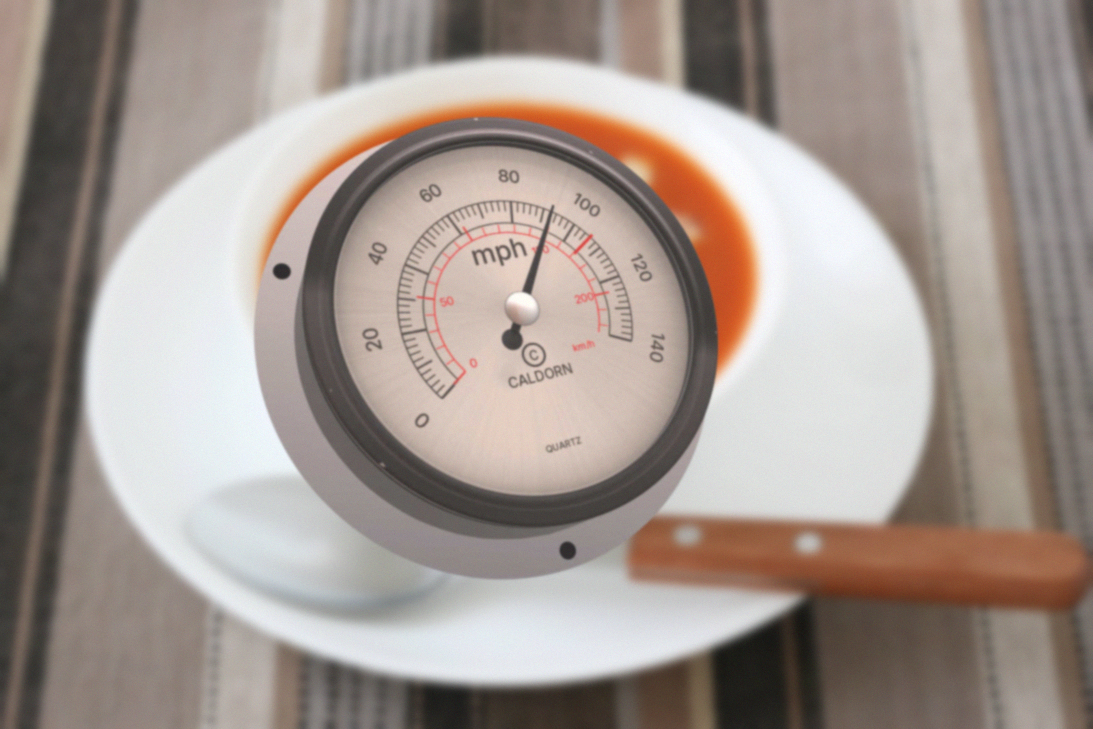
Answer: 92 mph
